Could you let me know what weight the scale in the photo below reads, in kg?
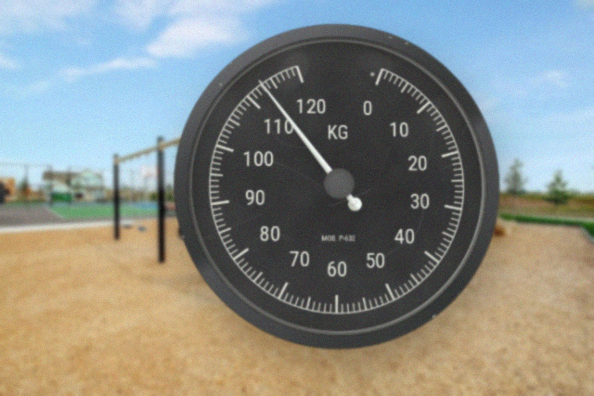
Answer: 113 kg
